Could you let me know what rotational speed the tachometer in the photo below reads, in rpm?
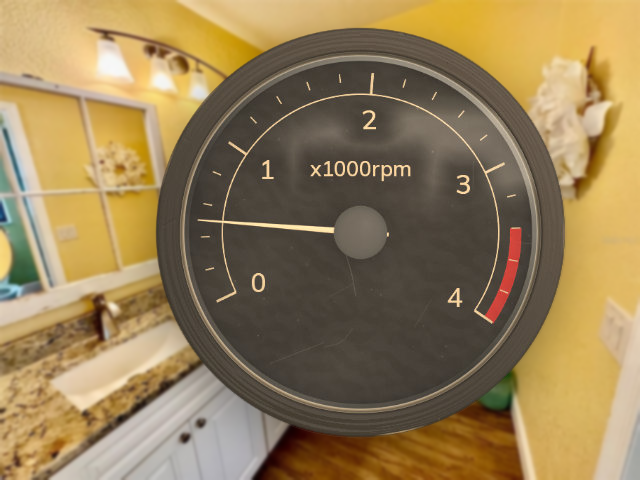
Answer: 500 rpm
